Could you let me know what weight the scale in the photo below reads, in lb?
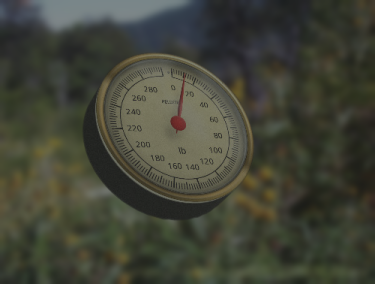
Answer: 10 lb
